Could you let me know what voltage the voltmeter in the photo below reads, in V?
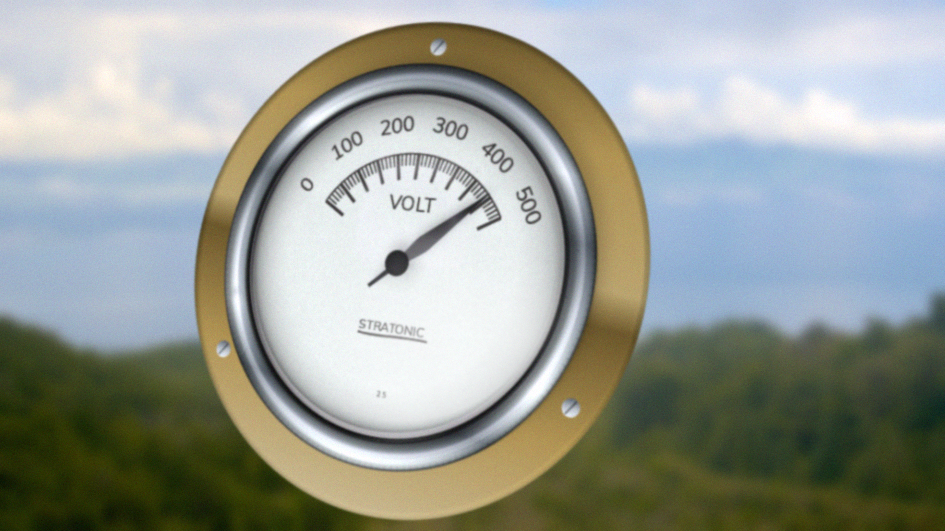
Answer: 450 V
